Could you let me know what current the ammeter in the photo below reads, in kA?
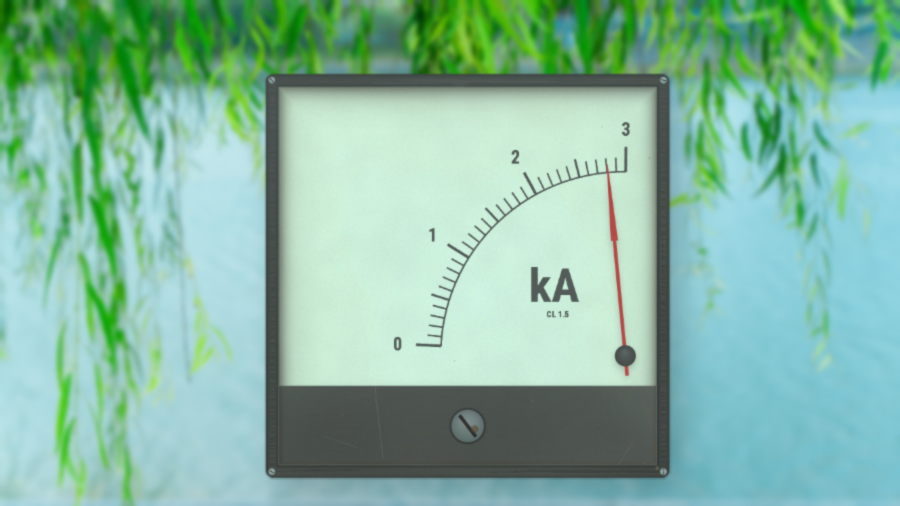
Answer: 2.8 kA
